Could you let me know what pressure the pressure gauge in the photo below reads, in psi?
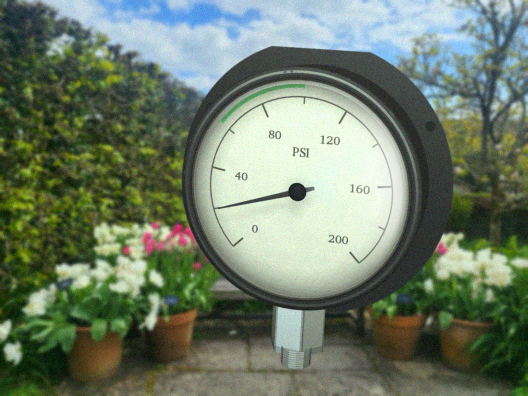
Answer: 20 psi
